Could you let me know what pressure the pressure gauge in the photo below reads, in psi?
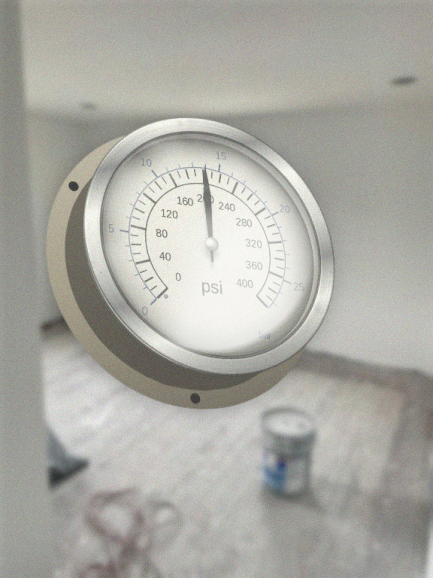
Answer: 200 psi
